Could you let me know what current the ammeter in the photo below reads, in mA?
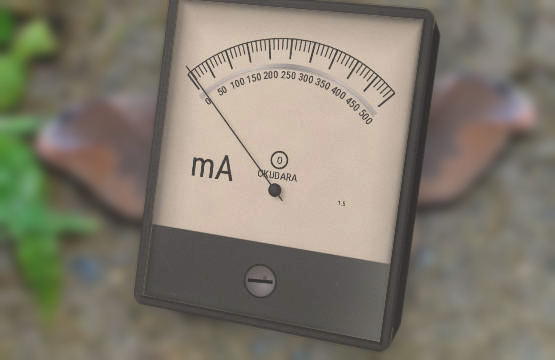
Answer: 10 mA
